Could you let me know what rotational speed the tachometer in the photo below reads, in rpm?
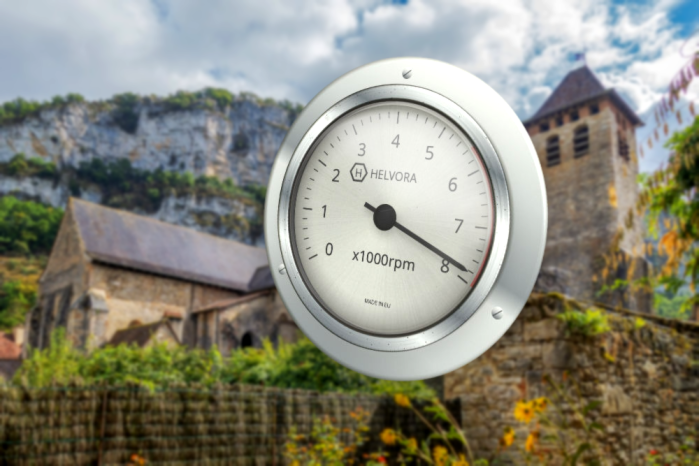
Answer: 7800 rpm
